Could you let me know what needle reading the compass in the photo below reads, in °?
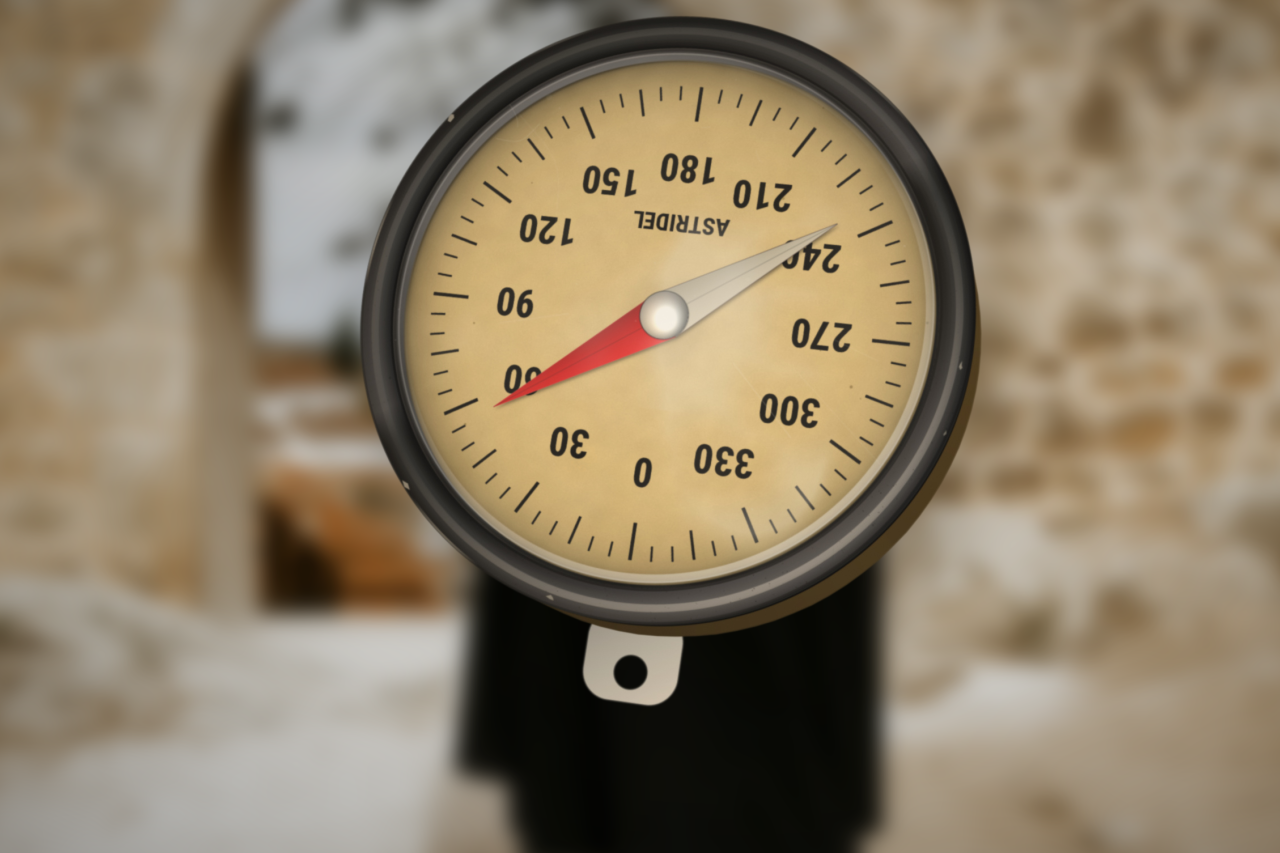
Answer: 55 °
